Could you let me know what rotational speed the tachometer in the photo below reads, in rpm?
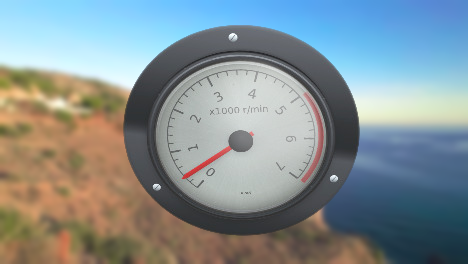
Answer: 400 rpm
